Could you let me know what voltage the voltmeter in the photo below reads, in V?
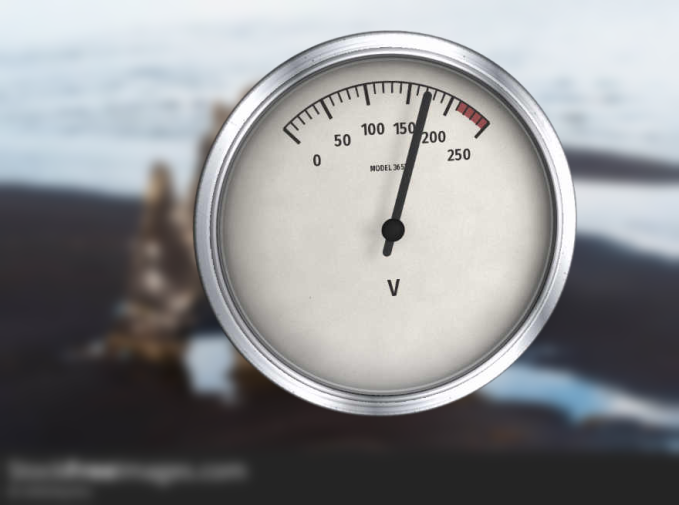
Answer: 170 V
